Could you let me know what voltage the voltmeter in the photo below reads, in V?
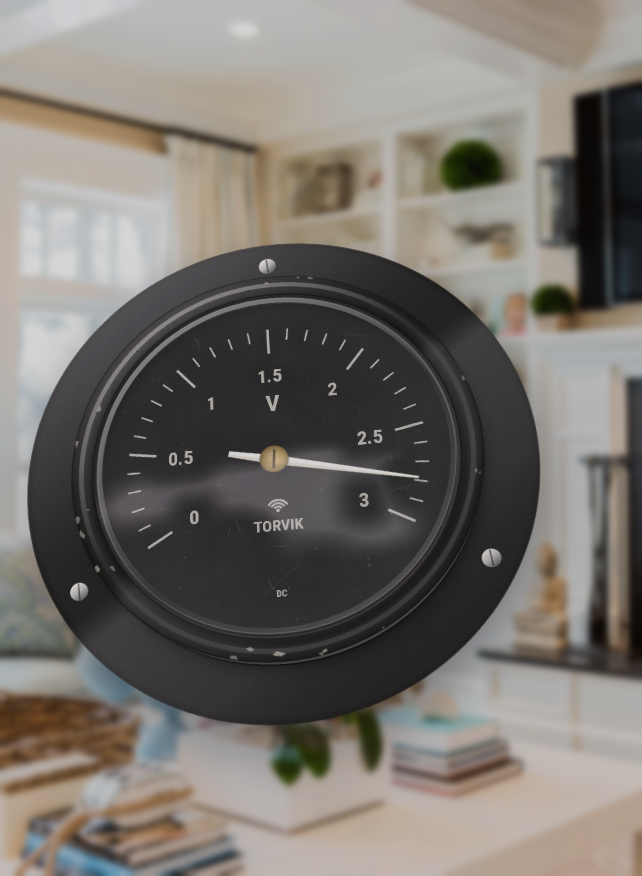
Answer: 2.8 V
